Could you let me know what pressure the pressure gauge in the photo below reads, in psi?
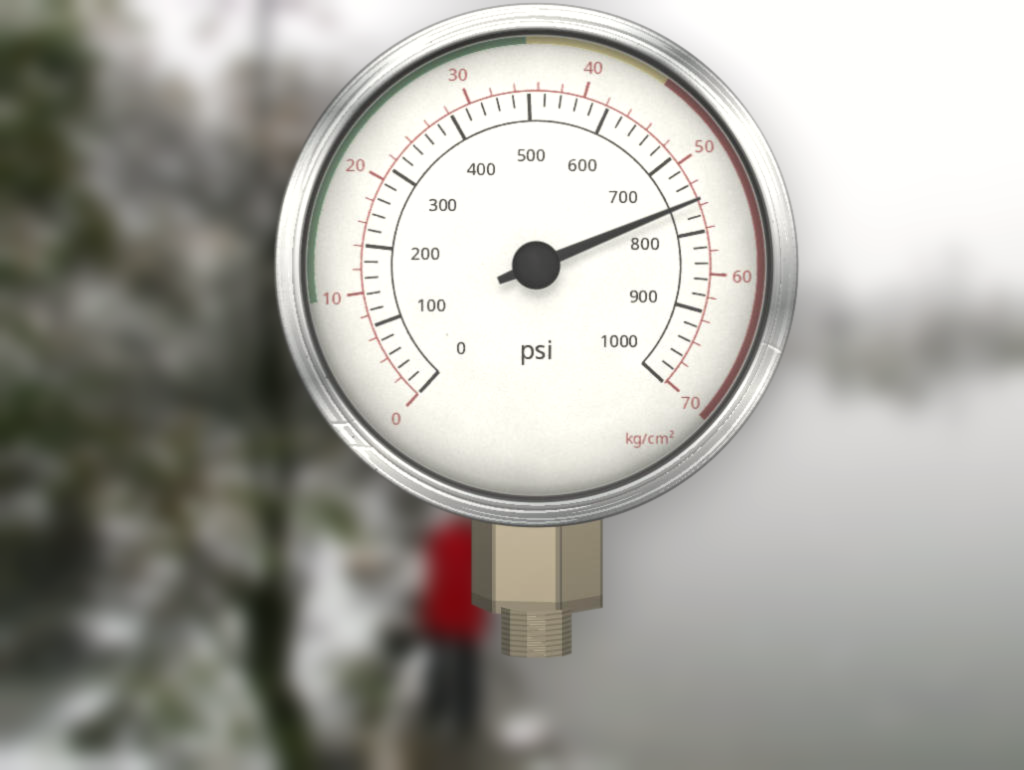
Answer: 760 psi
